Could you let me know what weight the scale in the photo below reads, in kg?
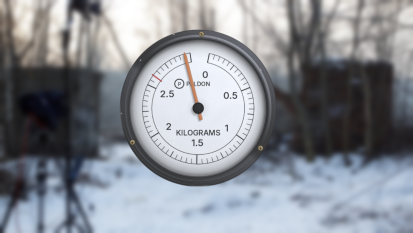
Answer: 2.95 kg
